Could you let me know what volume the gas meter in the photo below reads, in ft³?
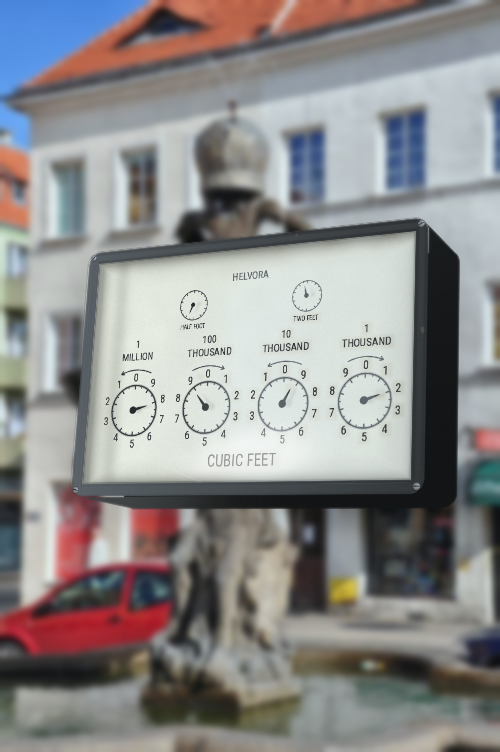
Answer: 789200 ft³
